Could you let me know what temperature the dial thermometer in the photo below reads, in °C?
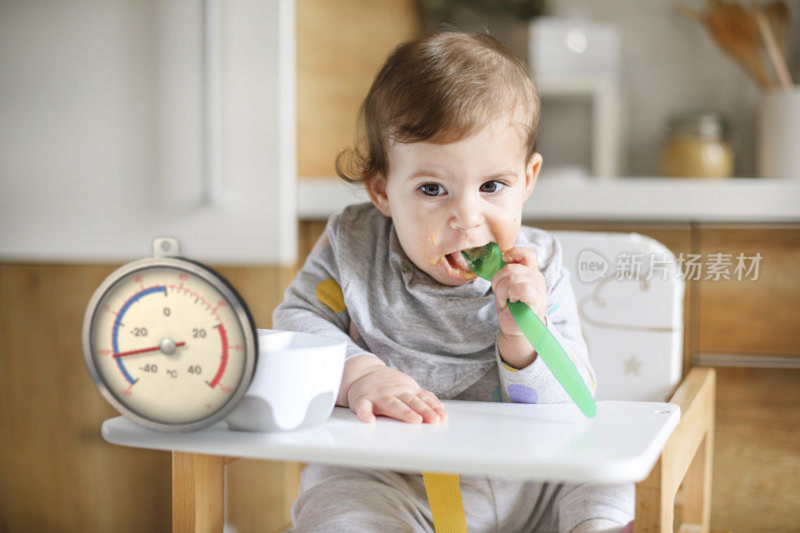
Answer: -30 °C
